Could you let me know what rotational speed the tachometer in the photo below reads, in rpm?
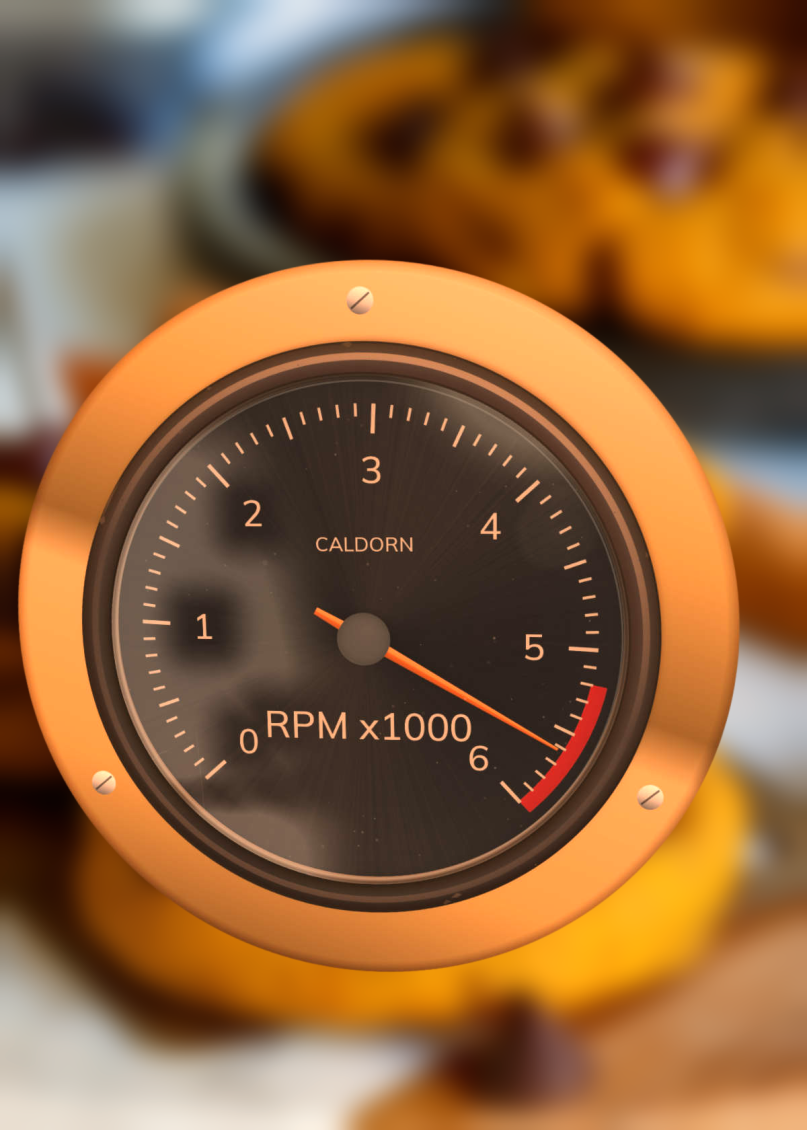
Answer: 5600 rpm
